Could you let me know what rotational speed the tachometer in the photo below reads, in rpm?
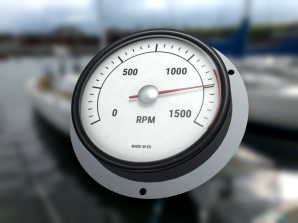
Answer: 1250 rpm
